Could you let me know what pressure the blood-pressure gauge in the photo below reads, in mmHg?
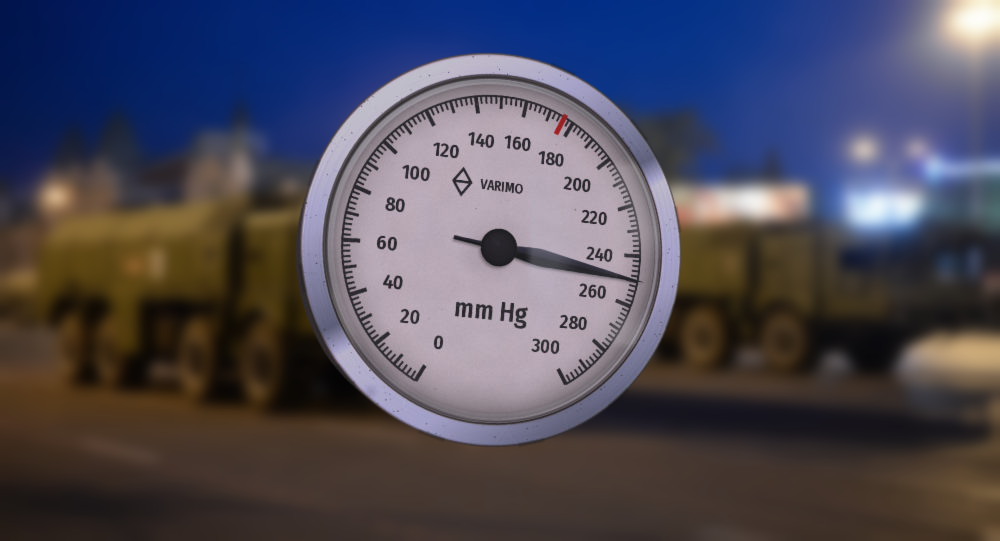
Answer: 250 mmHg
